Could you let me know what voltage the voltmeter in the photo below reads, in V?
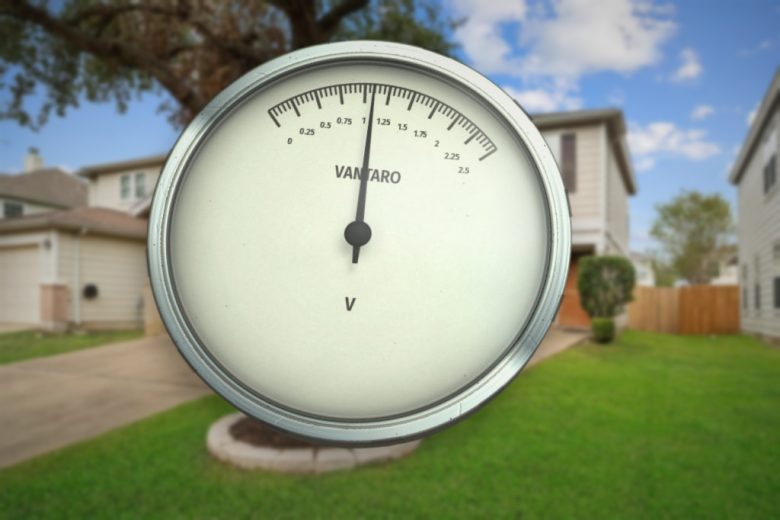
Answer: 1.1 V
